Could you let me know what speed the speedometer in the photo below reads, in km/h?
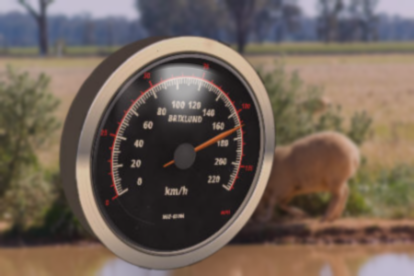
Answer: 170 km/h
